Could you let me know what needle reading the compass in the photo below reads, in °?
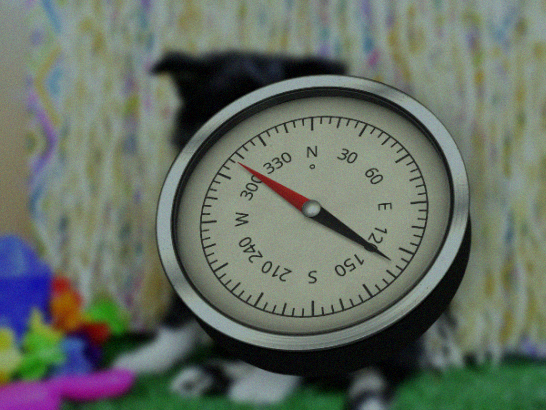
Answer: 310 °
